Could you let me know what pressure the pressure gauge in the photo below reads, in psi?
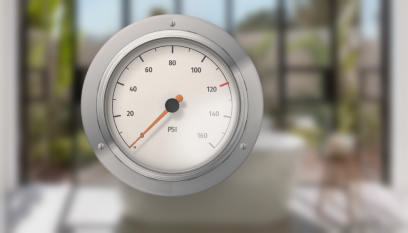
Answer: 0 psi
